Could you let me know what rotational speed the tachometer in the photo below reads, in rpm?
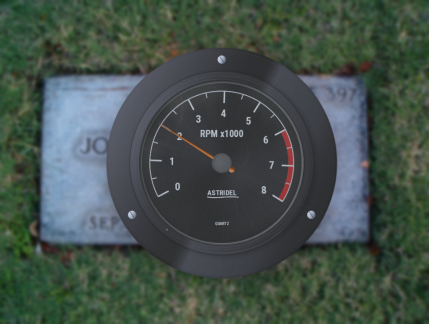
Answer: 2000 rpm
